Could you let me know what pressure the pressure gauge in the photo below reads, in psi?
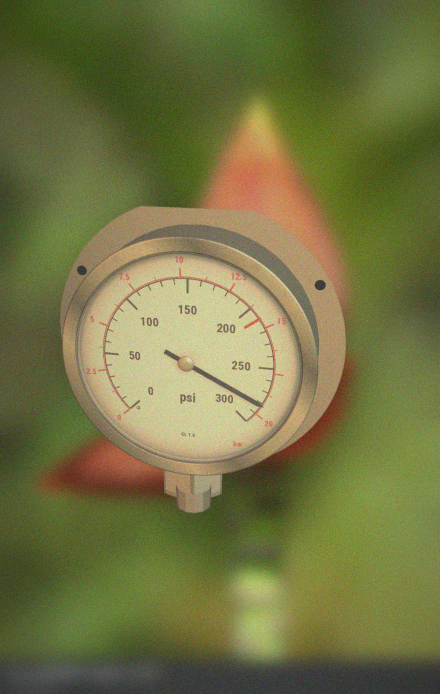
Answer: 280 psi
